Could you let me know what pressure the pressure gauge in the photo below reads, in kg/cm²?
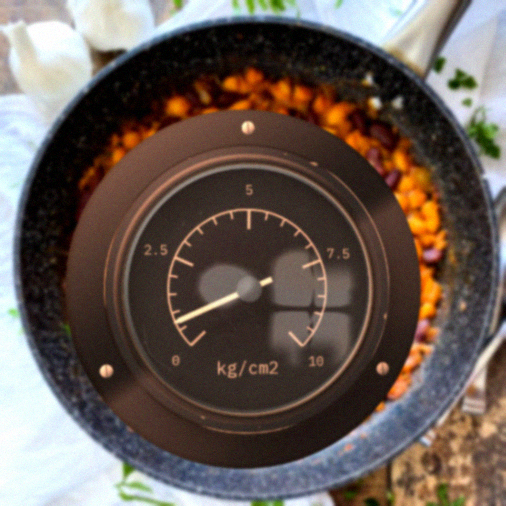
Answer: 0.75 kg/cm²
